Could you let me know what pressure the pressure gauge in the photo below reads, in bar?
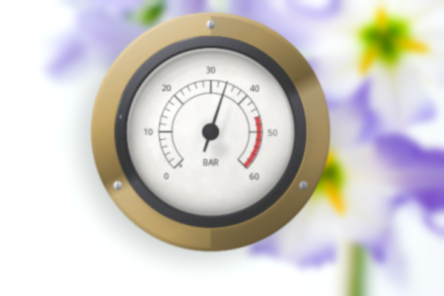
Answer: 34 bar
